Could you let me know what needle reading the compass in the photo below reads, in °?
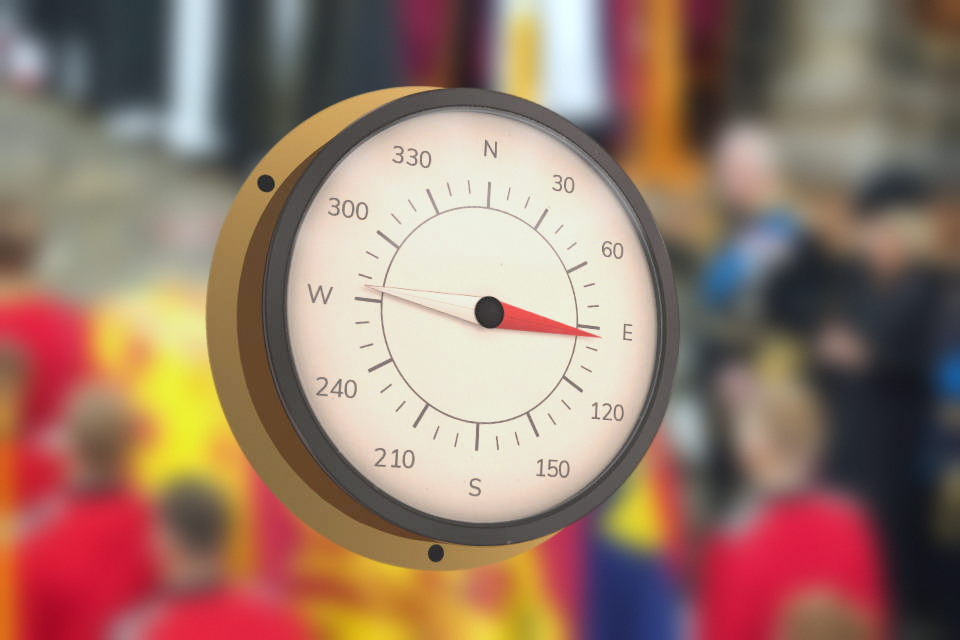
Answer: 95 °
